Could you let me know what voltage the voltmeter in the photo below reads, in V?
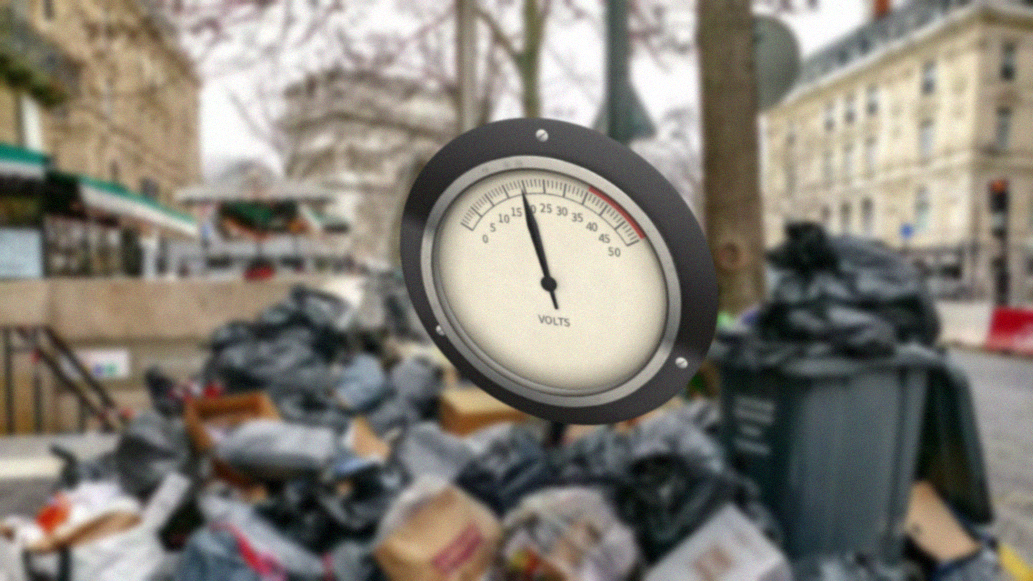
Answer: 20 V
